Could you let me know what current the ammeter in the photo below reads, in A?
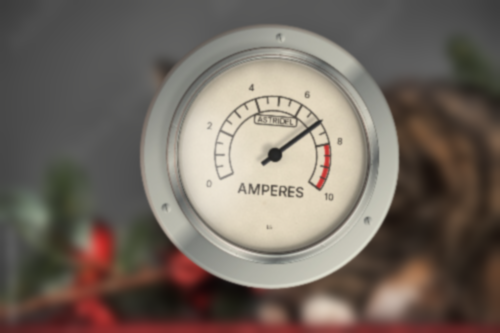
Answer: 7 A
